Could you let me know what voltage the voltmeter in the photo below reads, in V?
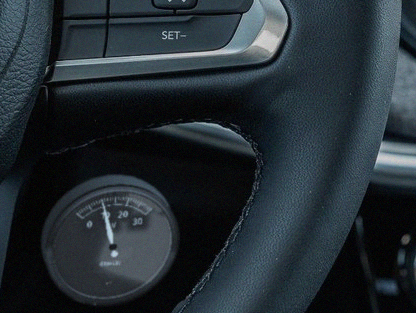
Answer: 10 V
